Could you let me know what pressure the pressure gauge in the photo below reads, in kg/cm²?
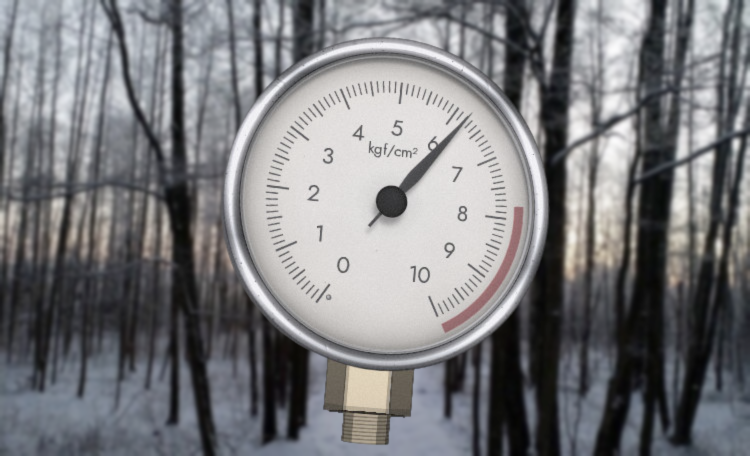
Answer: 6.2 kg/cm²
